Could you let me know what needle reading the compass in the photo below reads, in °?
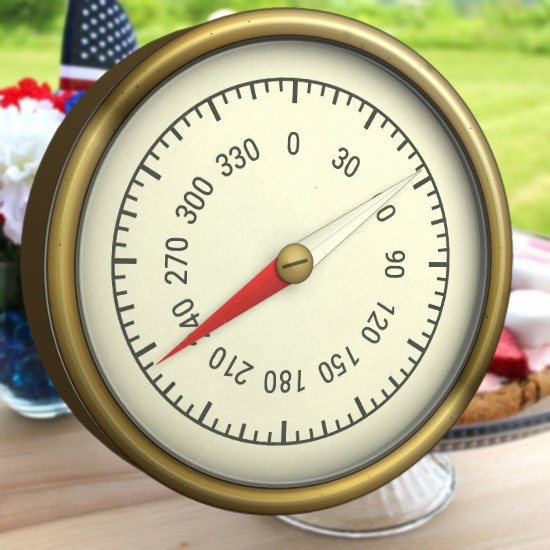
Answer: 235 °
